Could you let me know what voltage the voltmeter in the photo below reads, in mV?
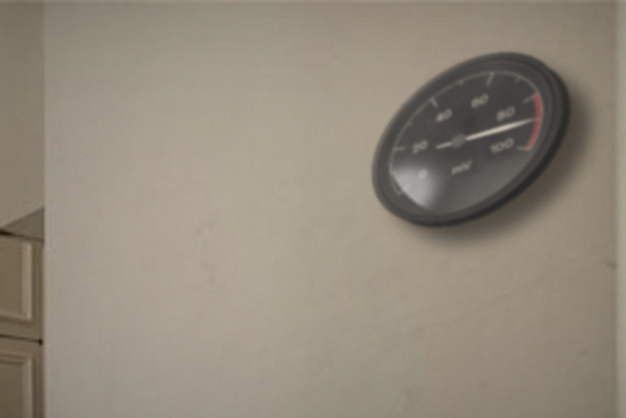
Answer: 90 mV
